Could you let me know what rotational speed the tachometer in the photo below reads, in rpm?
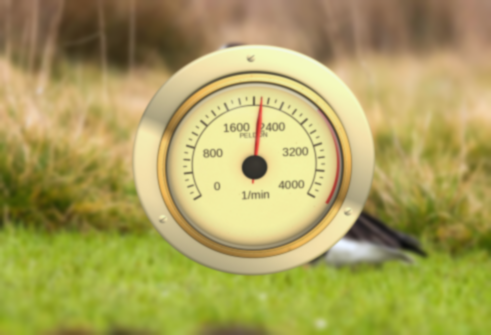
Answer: 2100 rpm
